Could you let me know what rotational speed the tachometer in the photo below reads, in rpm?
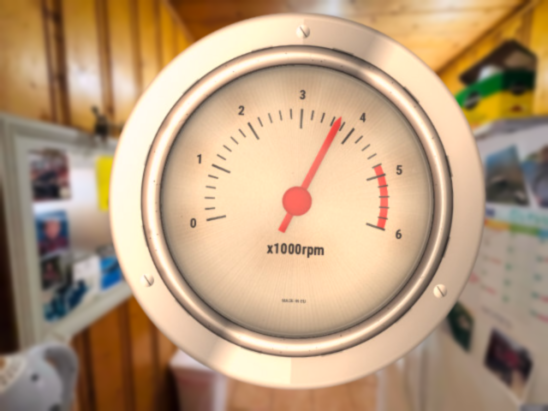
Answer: 3700 rpm
